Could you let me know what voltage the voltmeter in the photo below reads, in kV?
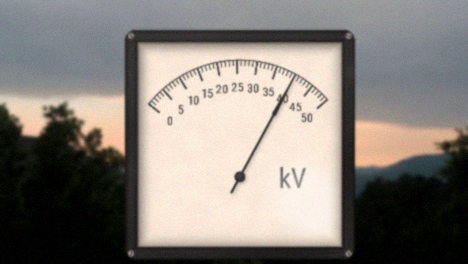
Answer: 40 kV
